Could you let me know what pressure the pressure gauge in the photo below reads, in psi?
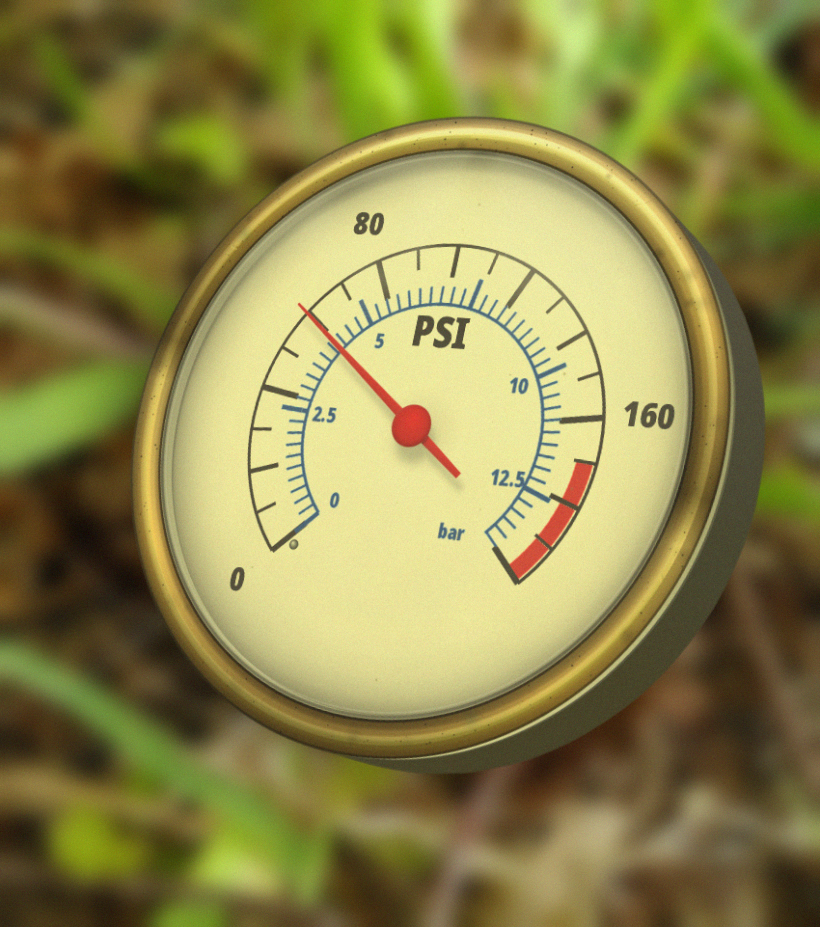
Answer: 60 psi
